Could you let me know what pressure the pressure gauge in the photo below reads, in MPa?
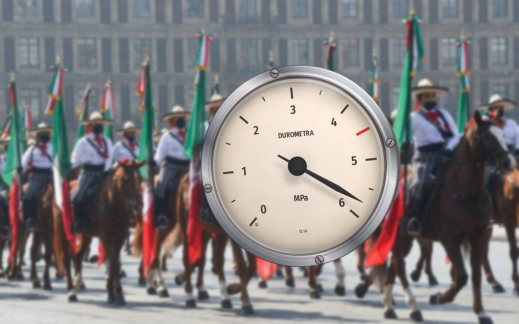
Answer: 5.75 MPa
